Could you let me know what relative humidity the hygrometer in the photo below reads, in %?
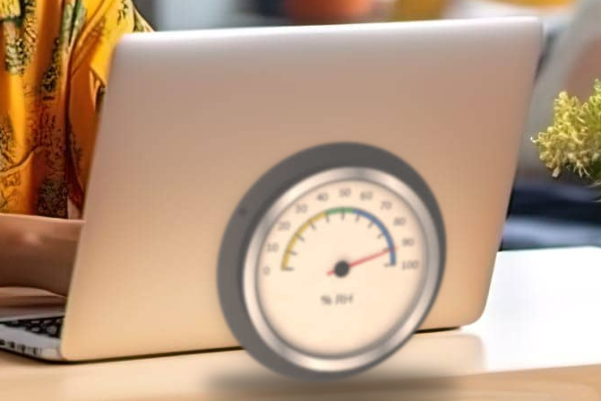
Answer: 90 %
